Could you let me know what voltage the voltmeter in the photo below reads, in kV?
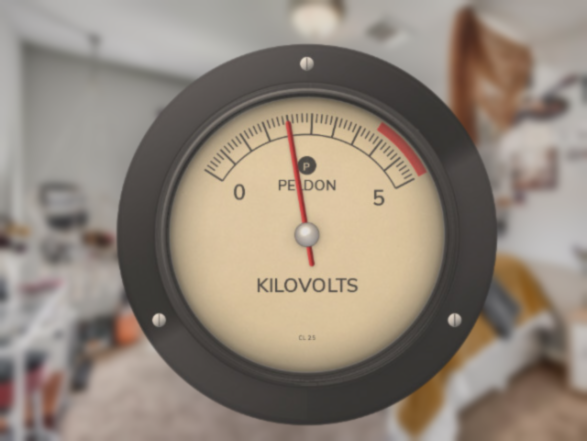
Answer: 2 kV
